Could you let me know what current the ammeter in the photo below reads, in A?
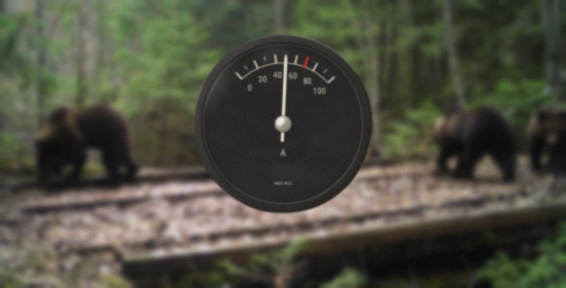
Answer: 50 A
